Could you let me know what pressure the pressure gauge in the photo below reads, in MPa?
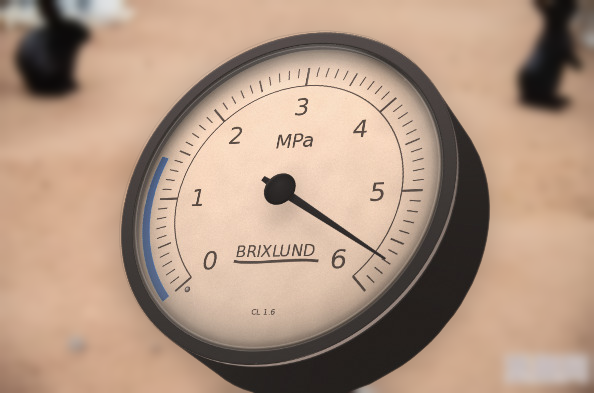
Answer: 5.7 MPa
